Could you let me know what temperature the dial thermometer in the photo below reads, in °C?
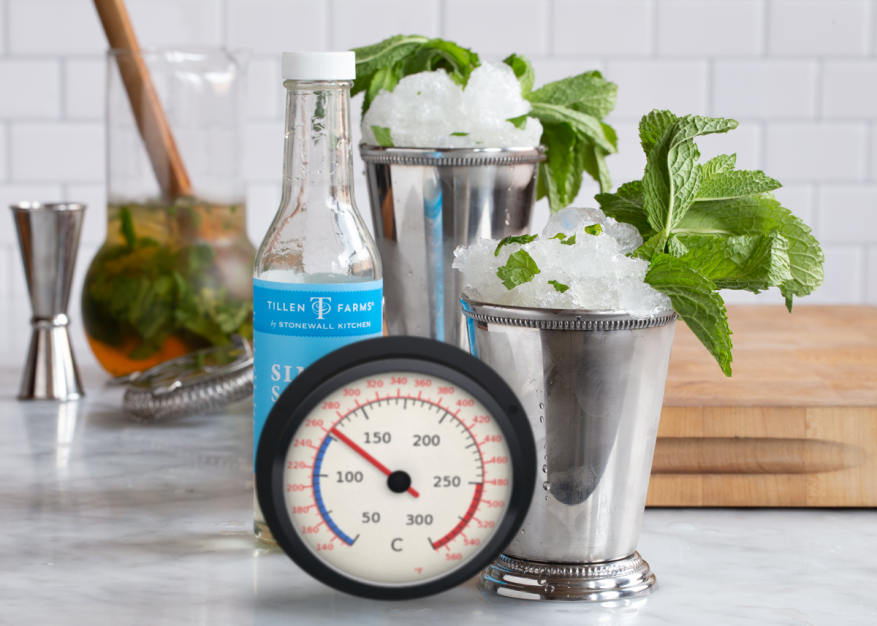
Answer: 130 °C
